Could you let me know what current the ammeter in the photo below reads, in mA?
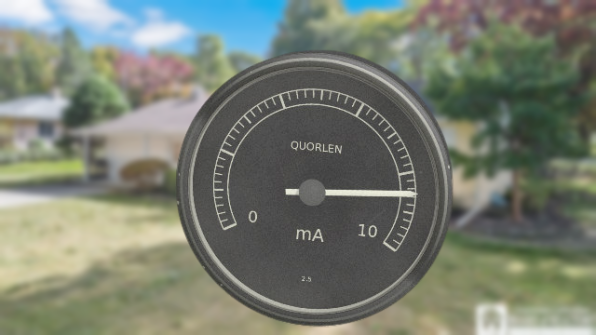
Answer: 8.5 mA
